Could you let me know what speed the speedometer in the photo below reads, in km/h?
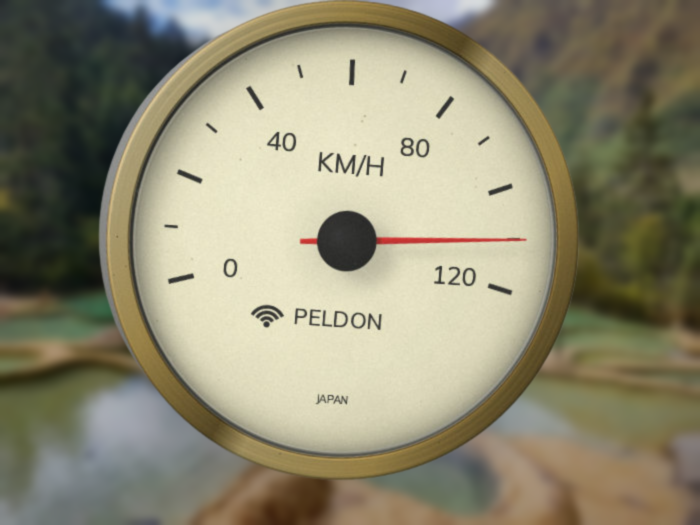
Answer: 110 km/h
